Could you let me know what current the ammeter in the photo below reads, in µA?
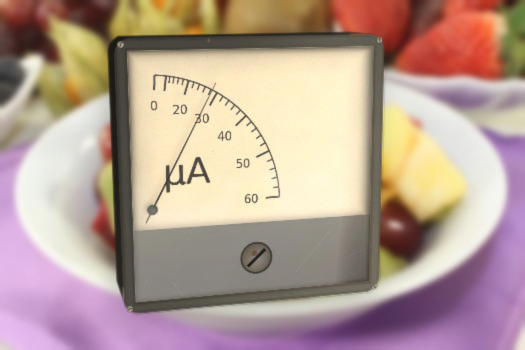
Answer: 28 µA
